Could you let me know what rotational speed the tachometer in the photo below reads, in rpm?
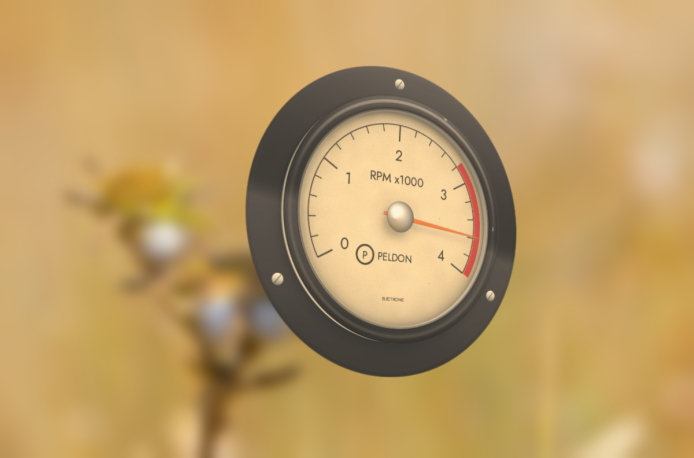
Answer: 3600 rpm
